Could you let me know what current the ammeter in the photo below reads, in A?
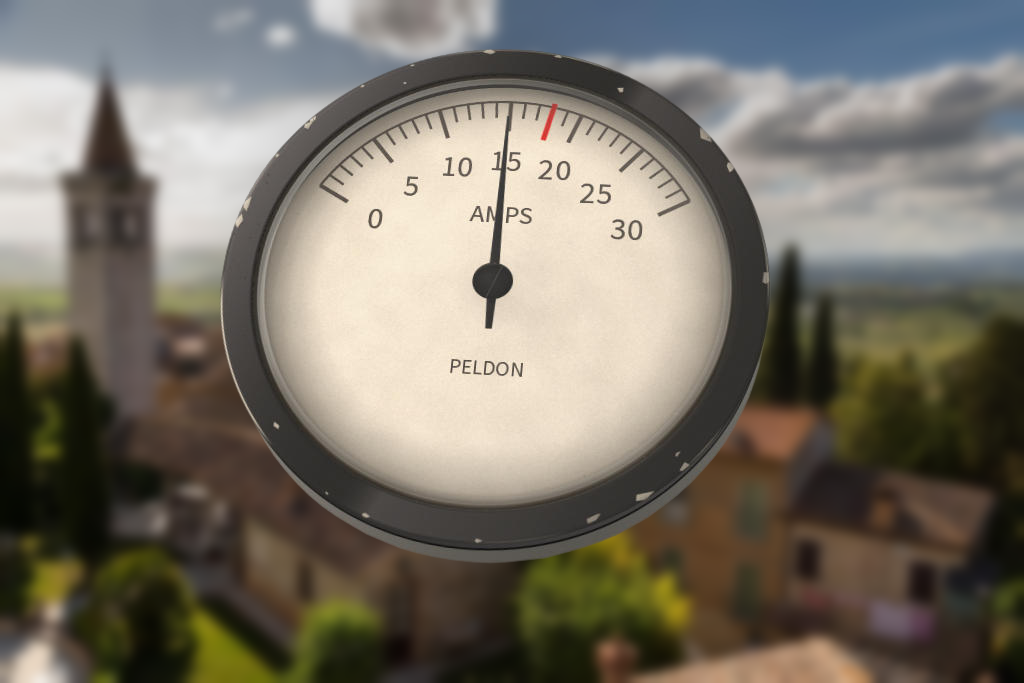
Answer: 15 A
